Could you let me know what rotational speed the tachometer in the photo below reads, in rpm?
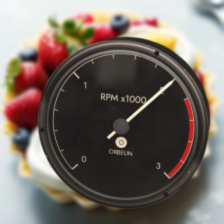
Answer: 2000 rpm
